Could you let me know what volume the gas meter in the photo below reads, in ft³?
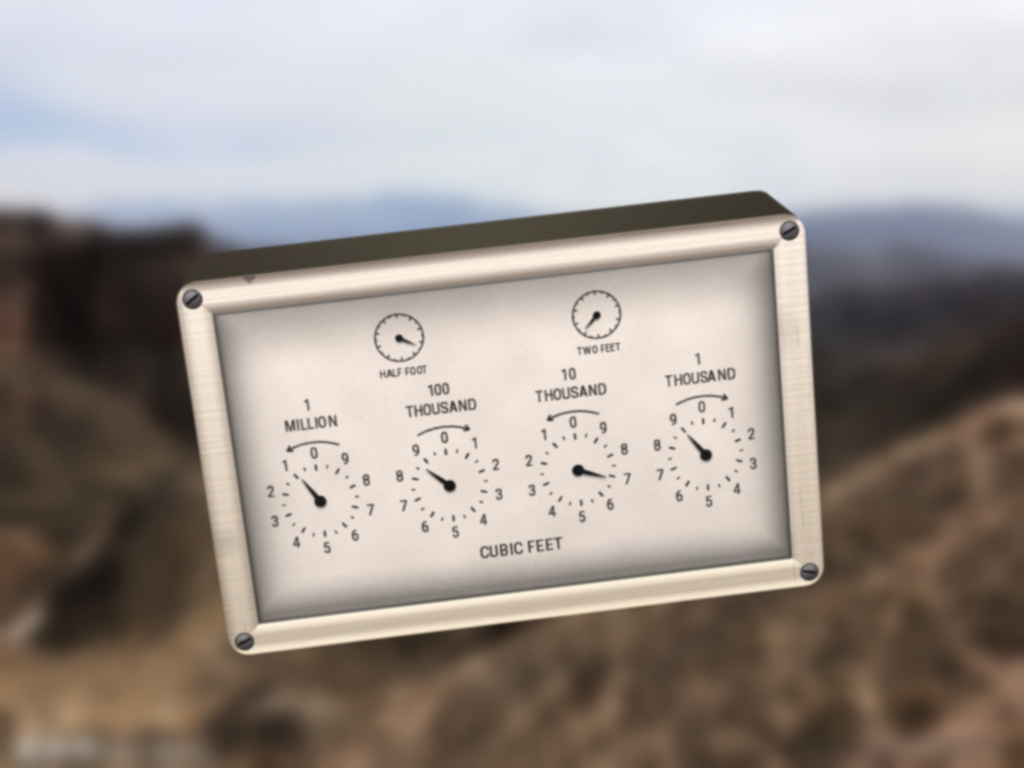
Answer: 86900 ft³
